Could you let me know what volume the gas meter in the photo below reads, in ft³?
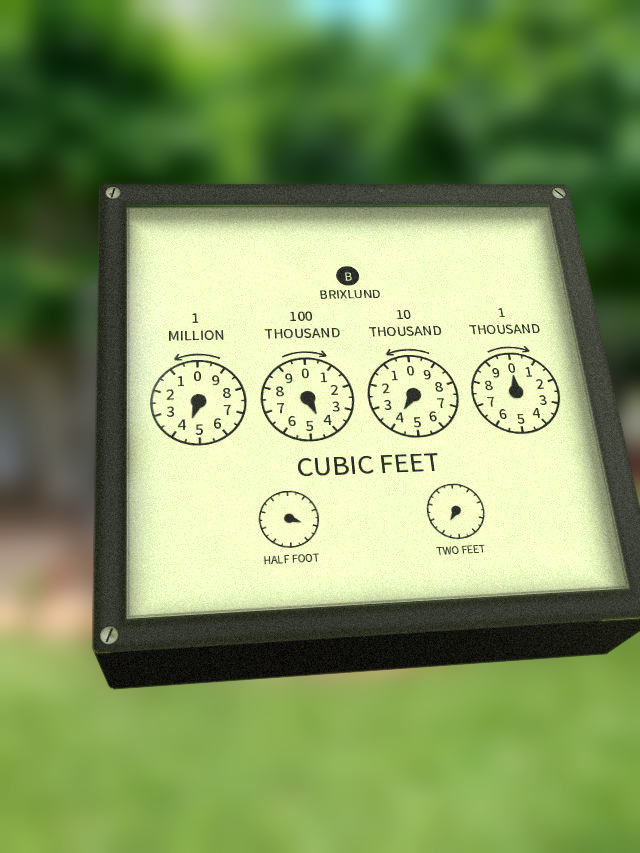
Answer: 444000 ft³
